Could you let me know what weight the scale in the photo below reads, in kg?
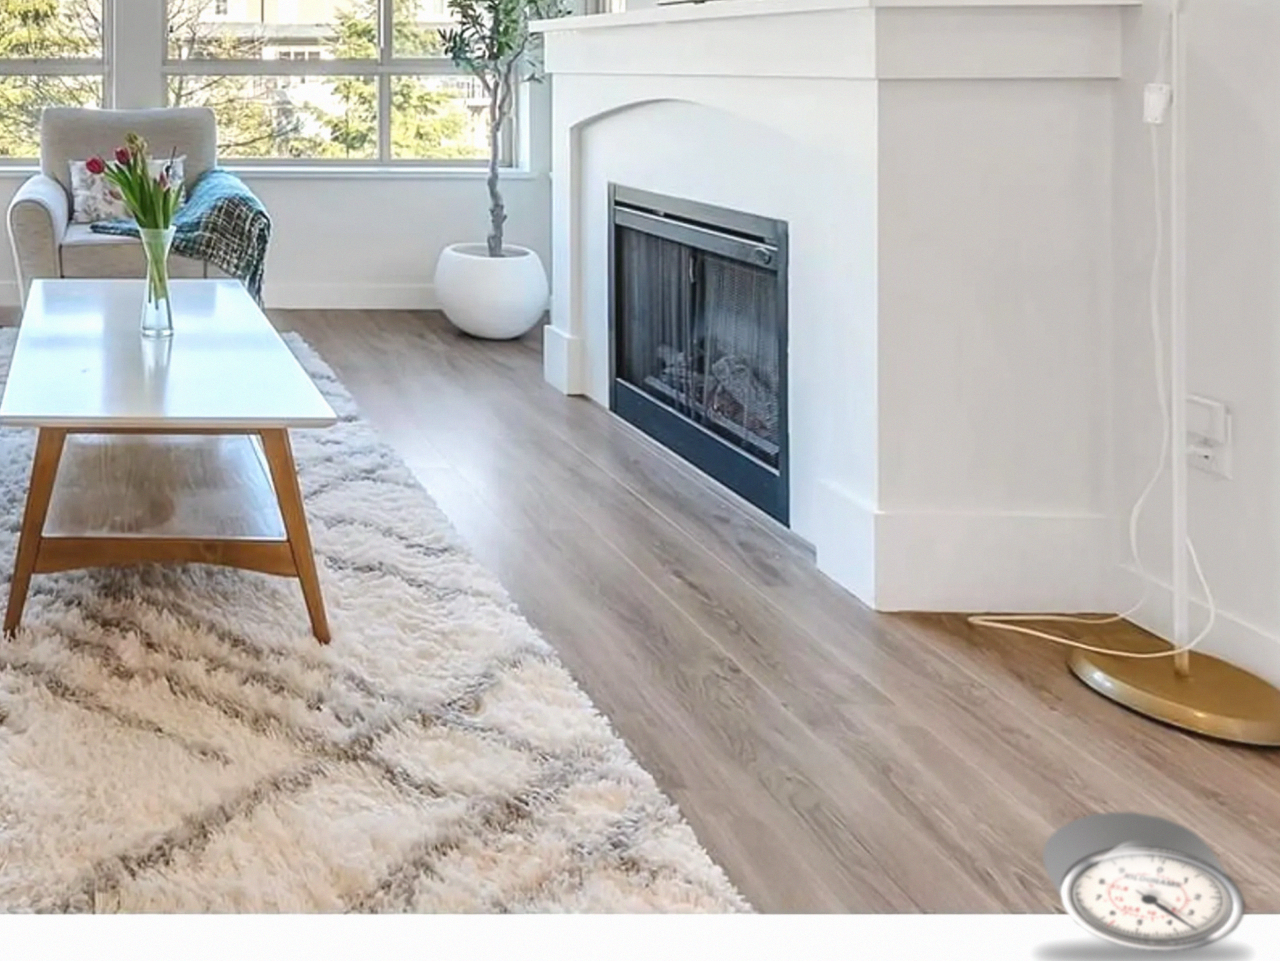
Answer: 3.5 kg
